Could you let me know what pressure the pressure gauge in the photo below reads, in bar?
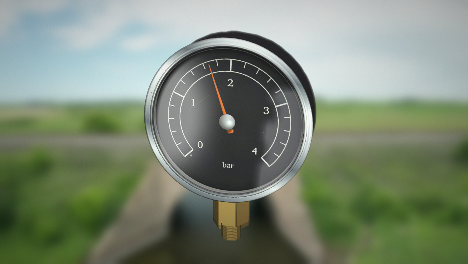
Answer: 1.7 bar
